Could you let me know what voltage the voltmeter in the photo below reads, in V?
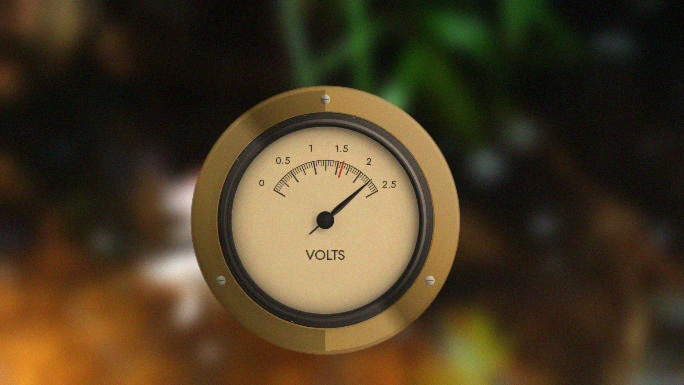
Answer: 2.25 V
